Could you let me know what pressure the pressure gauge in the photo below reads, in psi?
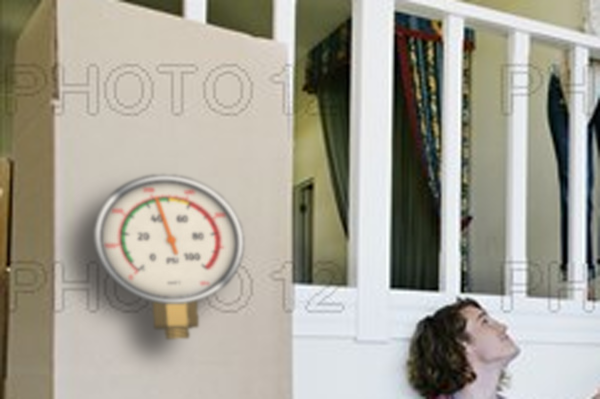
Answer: 45 psi
